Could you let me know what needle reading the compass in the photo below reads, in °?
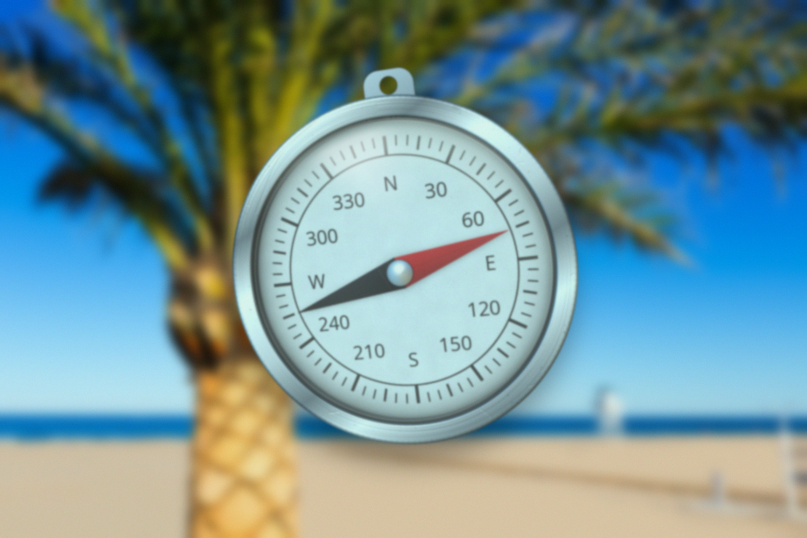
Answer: 75 °
